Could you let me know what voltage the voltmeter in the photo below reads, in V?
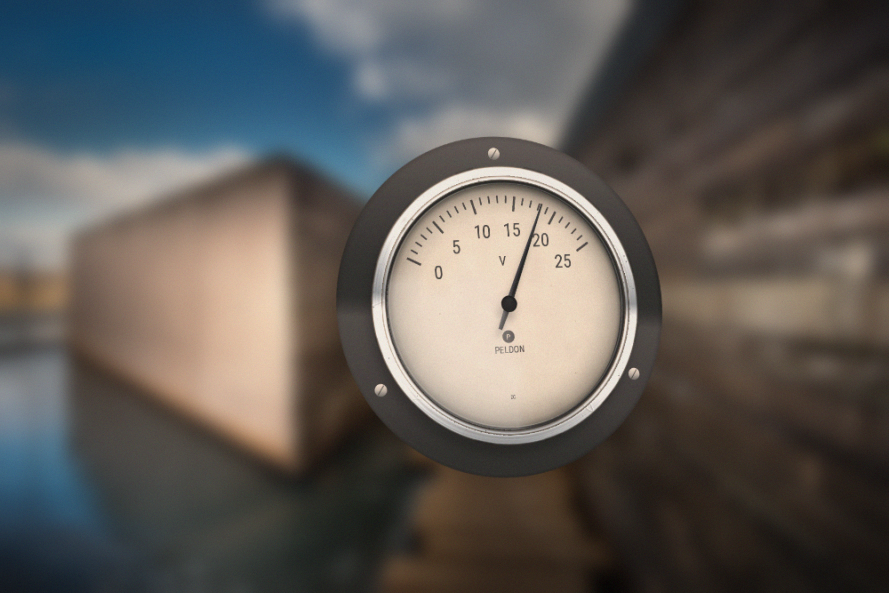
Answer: 18 V
